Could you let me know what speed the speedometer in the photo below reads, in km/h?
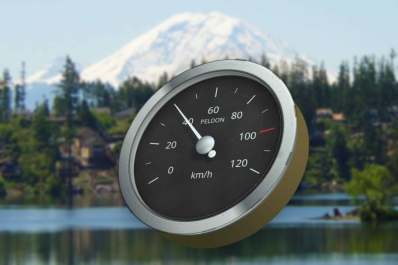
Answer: 40 km/h
